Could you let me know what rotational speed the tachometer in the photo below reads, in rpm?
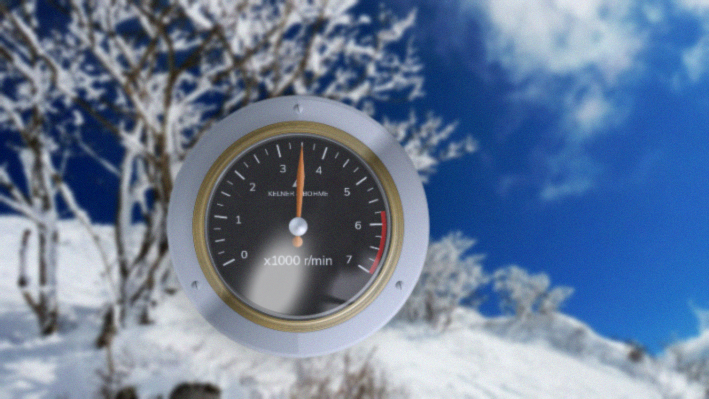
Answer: 3500 rpm
